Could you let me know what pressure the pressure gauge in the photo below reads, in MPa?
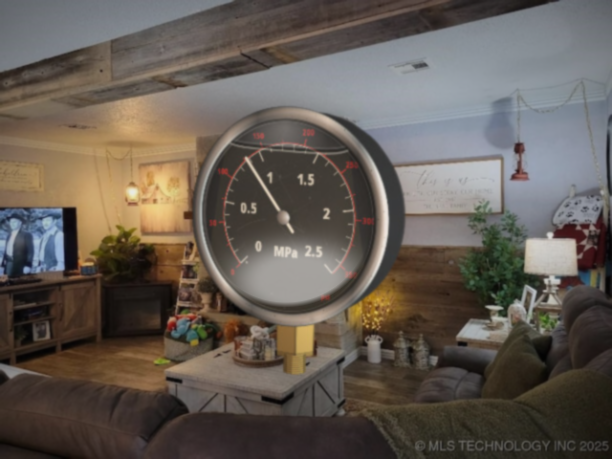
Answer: 0.9 MPa
